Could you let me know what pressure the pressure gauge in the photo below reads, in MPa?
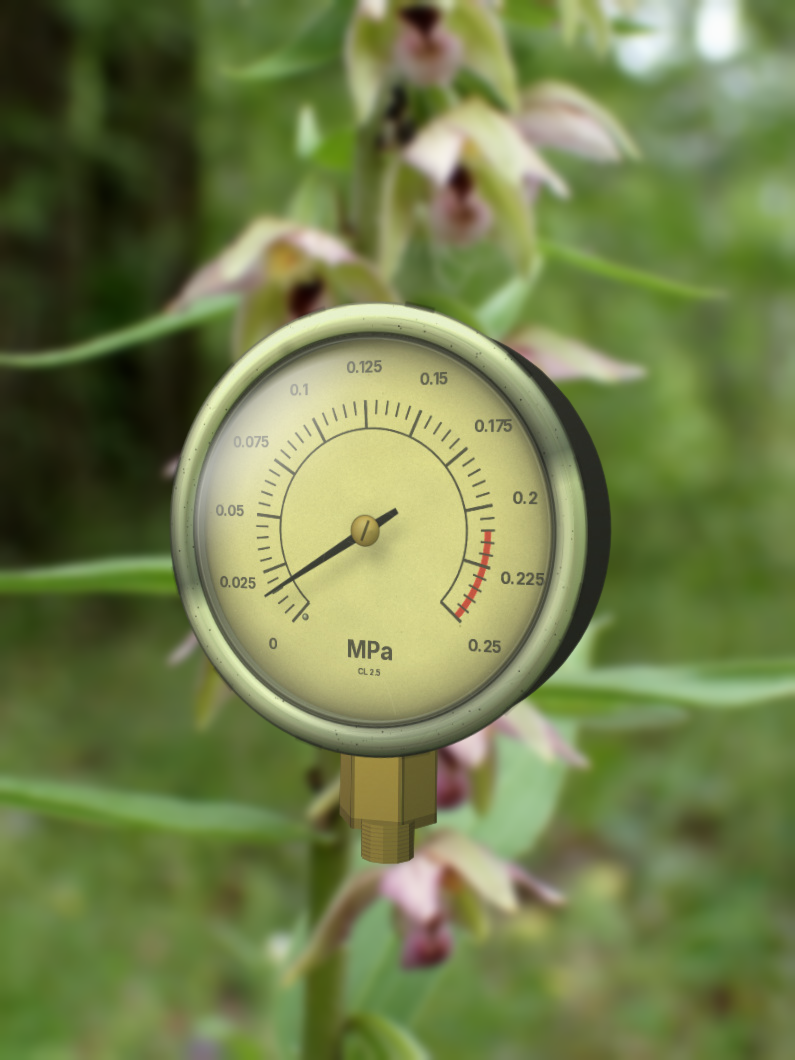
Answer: 0.015 MPa
